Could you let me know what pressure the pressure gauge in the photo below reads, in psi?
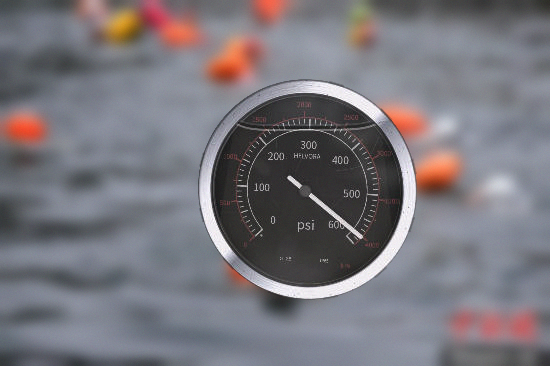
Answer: 580 psi
